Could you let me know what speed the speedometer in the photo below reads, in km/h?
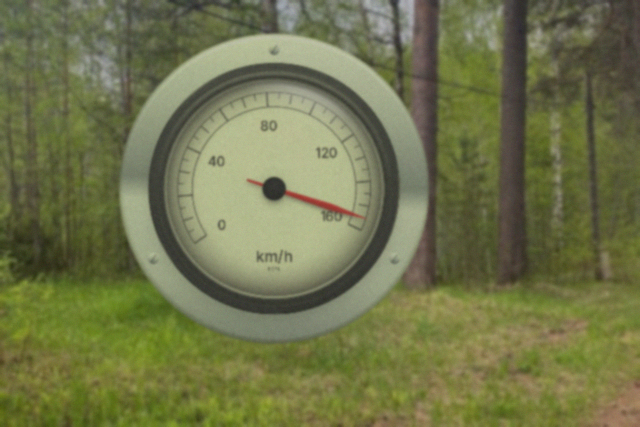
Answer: 155 km/h
